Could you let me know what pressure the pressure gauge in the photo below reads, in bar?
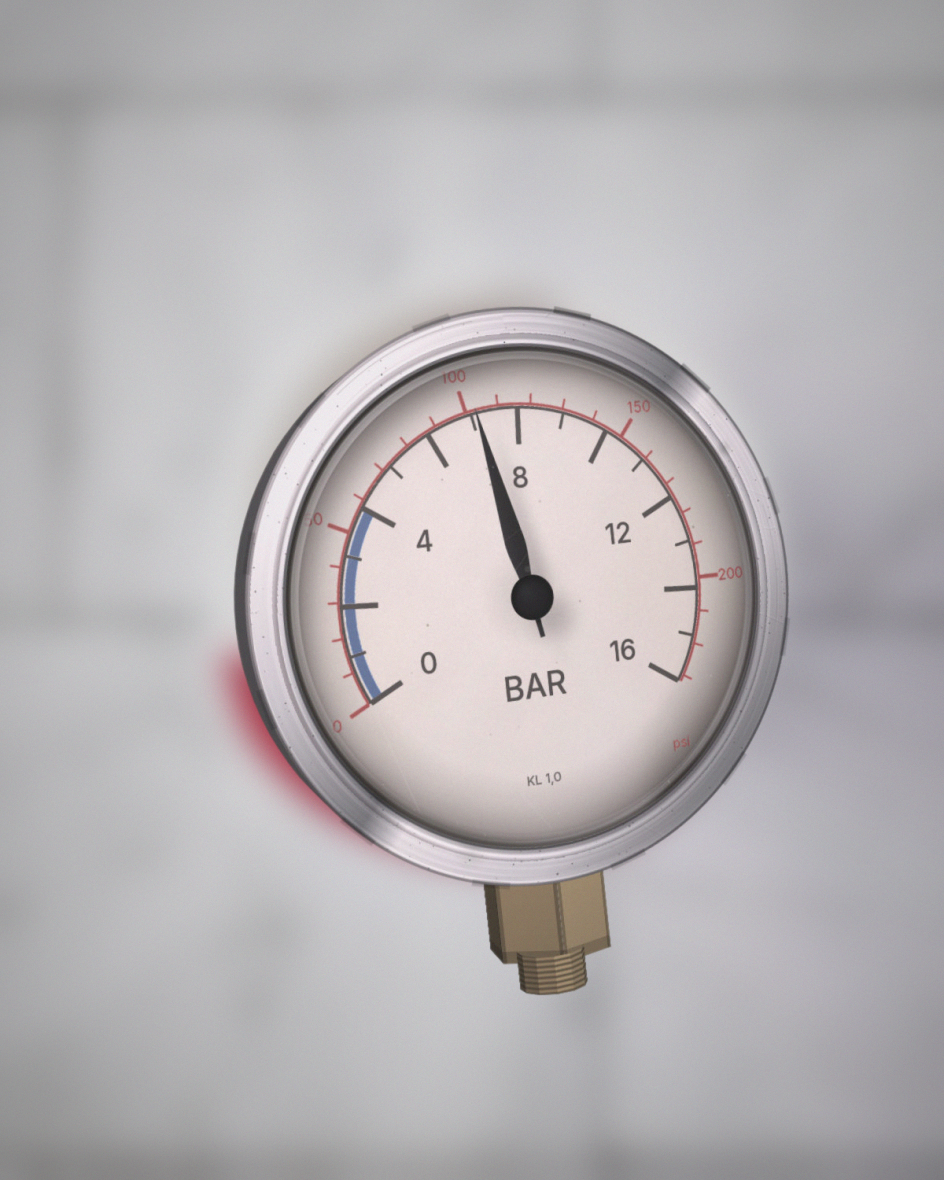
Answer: 7 bar
